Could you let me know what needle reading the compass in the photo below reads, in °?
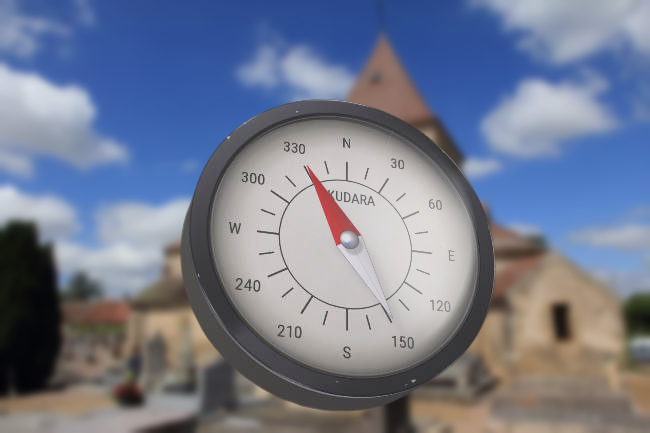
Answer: 330 °
